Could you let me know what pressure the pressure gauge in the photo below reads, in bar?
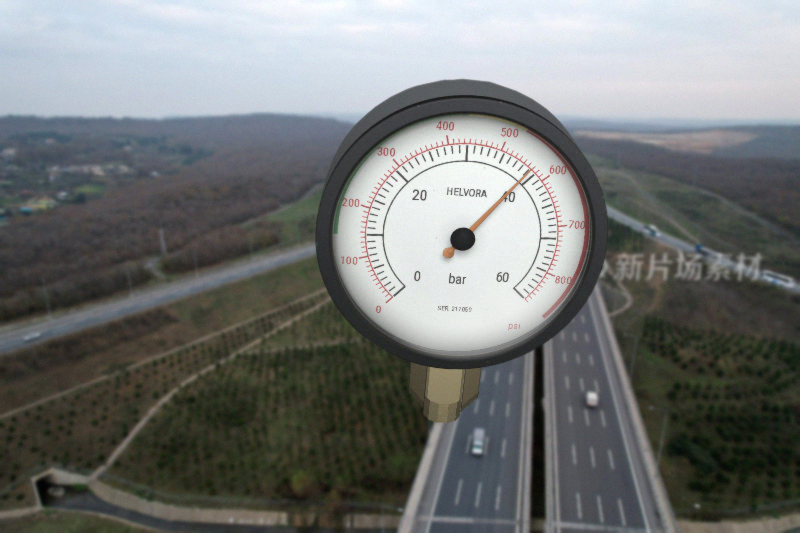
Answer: 39 bar
